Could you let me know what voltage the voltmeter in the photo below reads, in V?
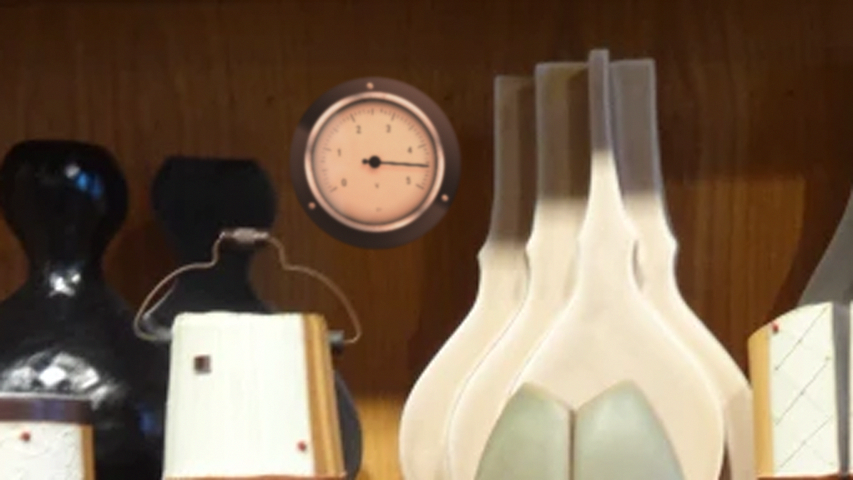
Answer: 4.5 V
